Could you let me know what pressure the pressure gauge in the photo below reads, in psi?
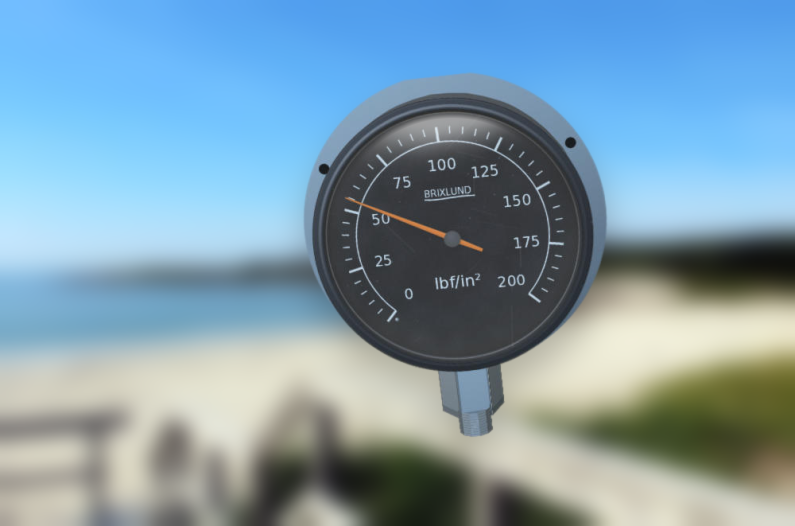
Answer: 55 psi
